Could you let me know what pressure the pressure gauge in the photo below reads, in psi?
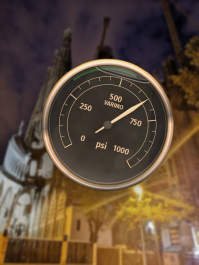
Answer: 650 psi
